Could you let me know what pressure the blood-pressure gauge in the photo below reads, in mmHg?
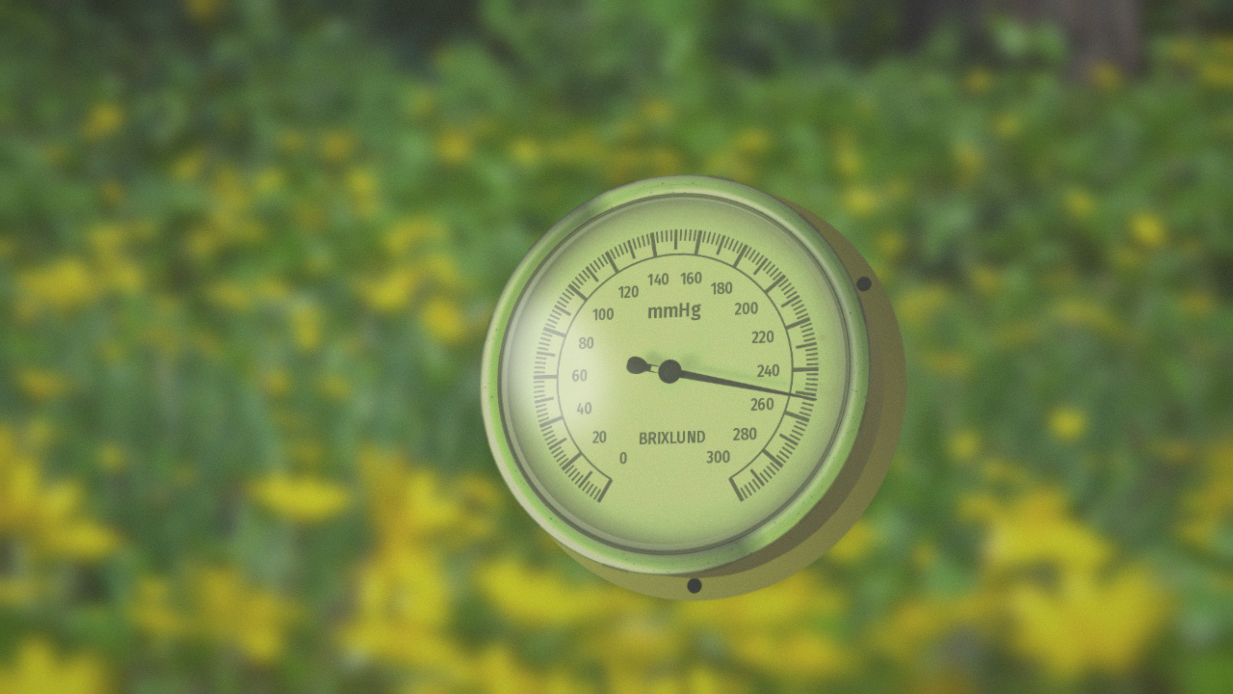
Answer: 252 mmHg
